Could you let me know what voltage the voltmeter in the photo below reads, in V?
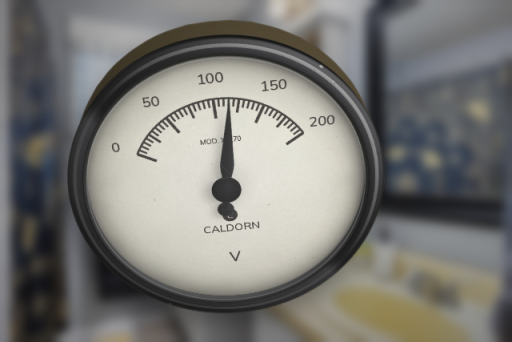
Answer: 115 V
